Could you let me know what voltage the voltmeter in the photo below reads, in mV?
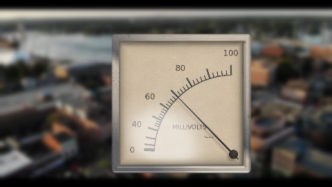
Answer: 70 mV
